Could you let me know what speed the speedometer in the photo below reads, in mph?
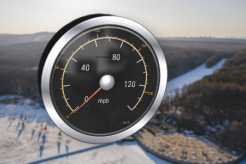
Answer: 0 mph
